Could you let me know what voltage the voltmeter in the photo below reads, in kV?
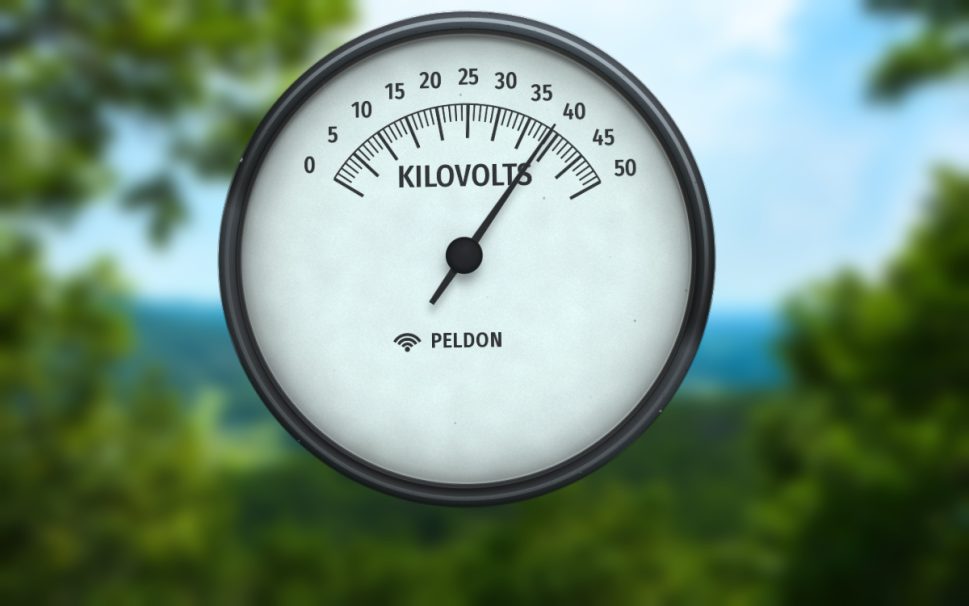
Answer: 39 kV
